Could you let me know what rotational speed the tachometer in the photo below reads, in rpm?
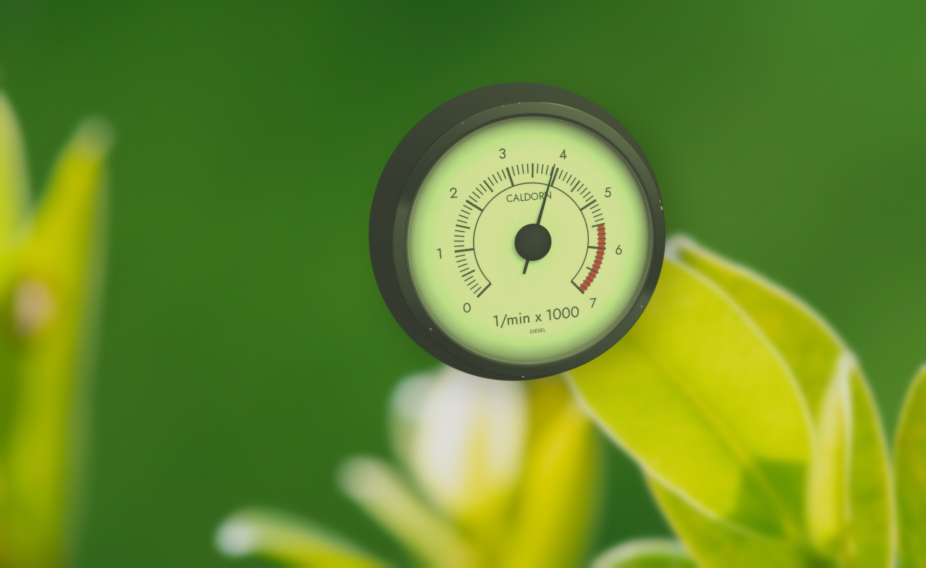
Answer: 3900 rpm
